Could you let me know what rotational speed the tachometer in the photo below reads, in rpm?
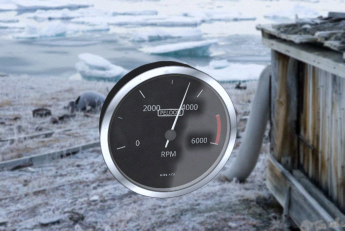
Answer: 3500 rpm
